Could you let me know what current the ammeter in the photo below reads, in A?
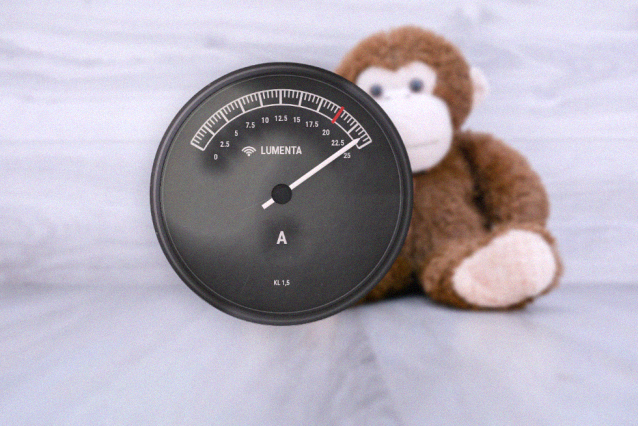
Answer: 24 A
